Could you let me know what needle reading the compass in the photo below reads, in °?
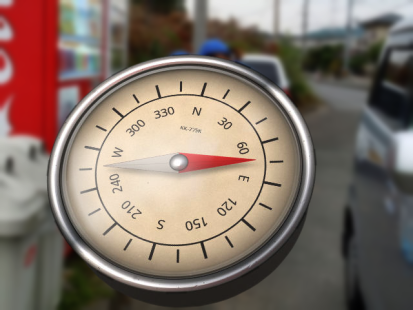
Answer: 75 °
